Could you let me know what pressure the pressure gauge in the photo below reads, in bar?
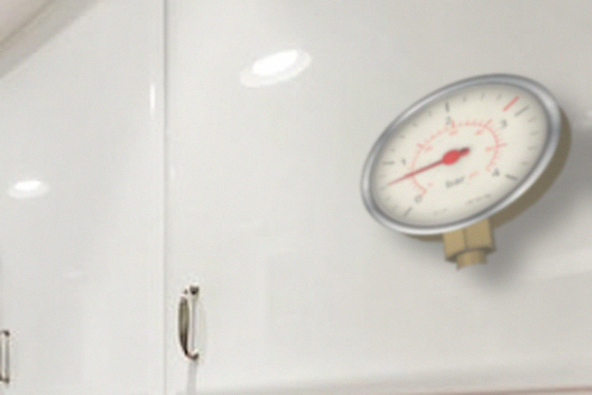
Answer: 0.6 bar
